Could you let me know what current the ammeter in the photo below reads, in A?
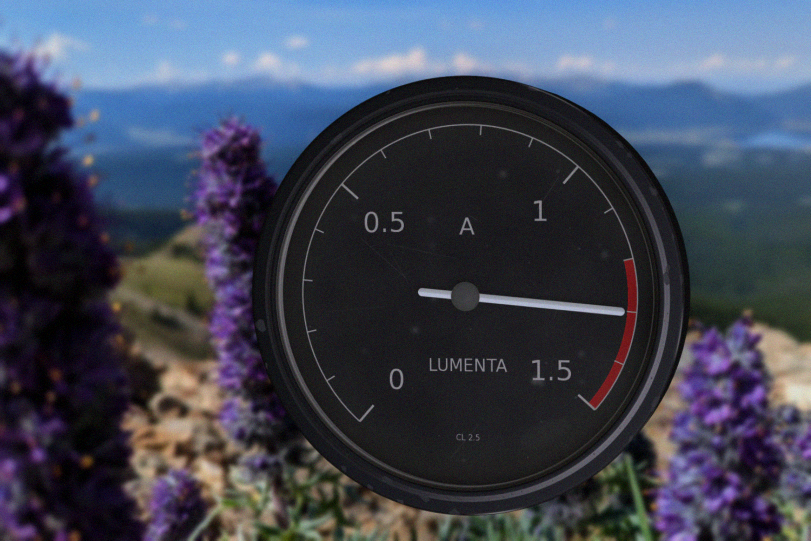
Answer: 1.3 A
